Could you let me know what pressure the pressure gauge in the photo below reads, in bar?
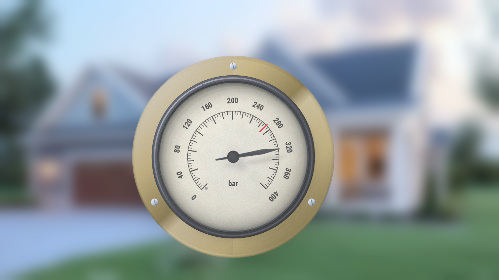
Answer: 320 bar
